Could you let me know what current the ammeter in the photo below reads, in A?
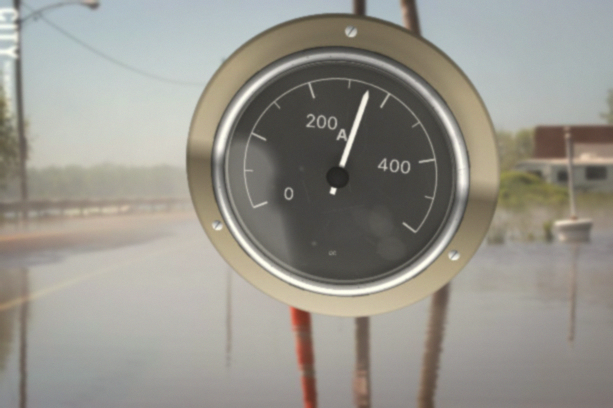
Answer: 275 A
